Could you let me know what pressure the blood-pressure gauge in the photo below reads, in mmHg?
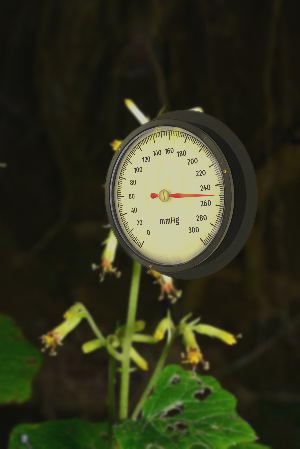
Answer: 250 mmHg
